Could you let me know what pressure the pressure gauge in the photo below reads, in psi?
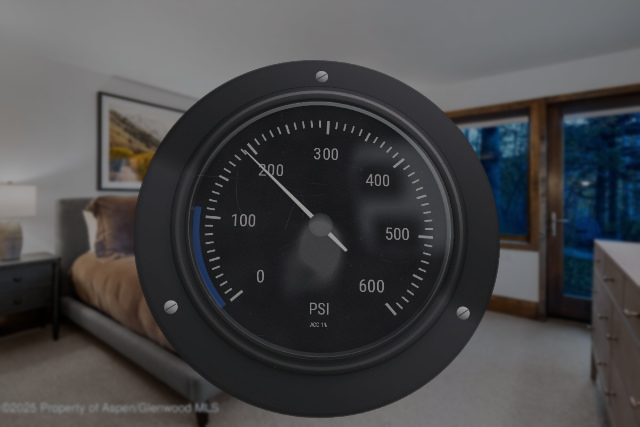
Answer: 190 psi
